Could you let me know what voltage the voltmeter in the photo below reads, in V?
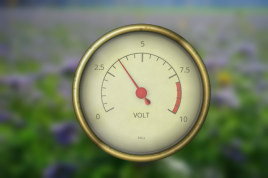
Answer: 3.5 V
